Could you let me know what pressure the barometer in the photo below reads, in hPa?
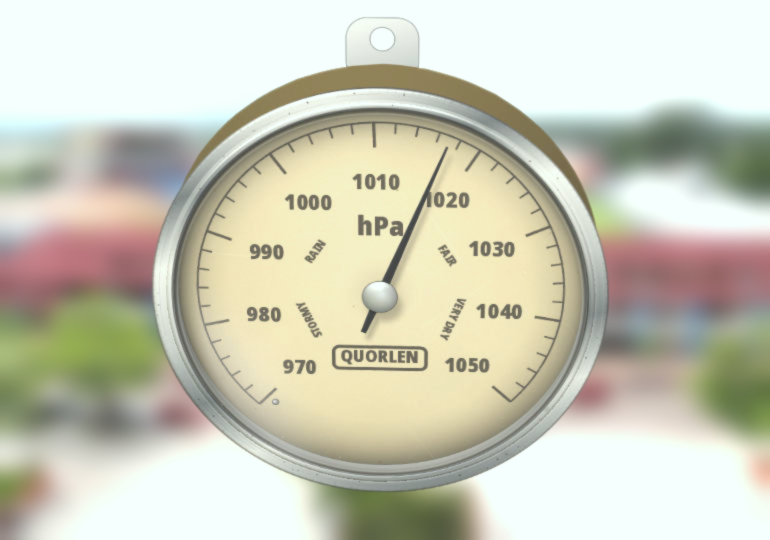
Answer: 1017 hPa
